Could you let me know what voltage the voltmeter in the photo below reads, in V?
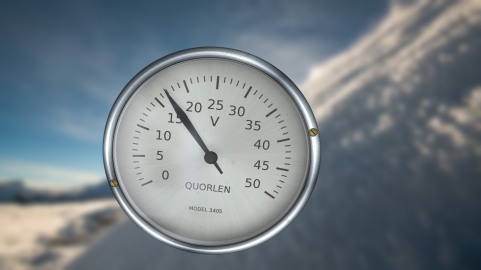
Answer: 17 V
